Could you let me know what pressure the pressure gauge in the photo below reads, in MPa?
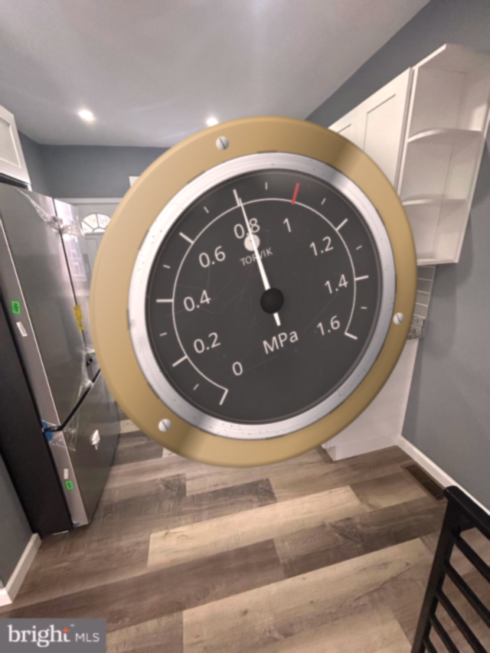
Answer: 0.8 MPa
